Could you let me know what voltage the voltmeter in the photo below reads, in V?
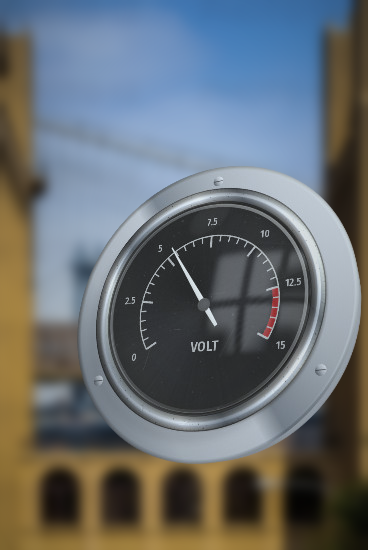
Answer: 5.5 V
